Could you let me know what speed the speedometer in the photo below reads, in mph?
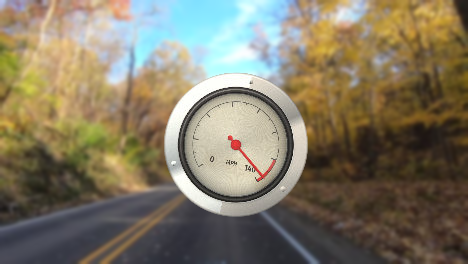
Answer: 135 mph
